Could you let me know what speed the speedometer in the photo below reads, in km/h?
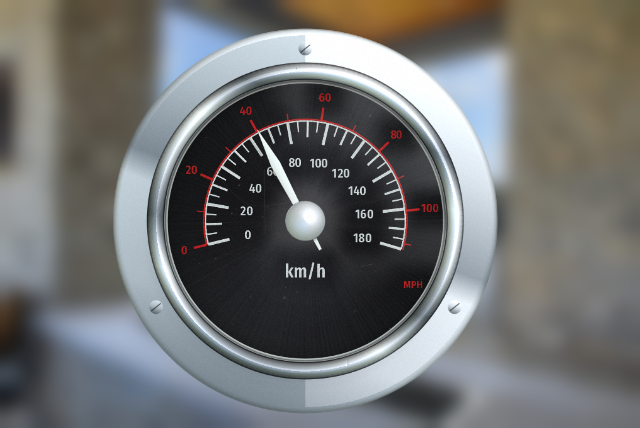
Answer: 65 km/h
